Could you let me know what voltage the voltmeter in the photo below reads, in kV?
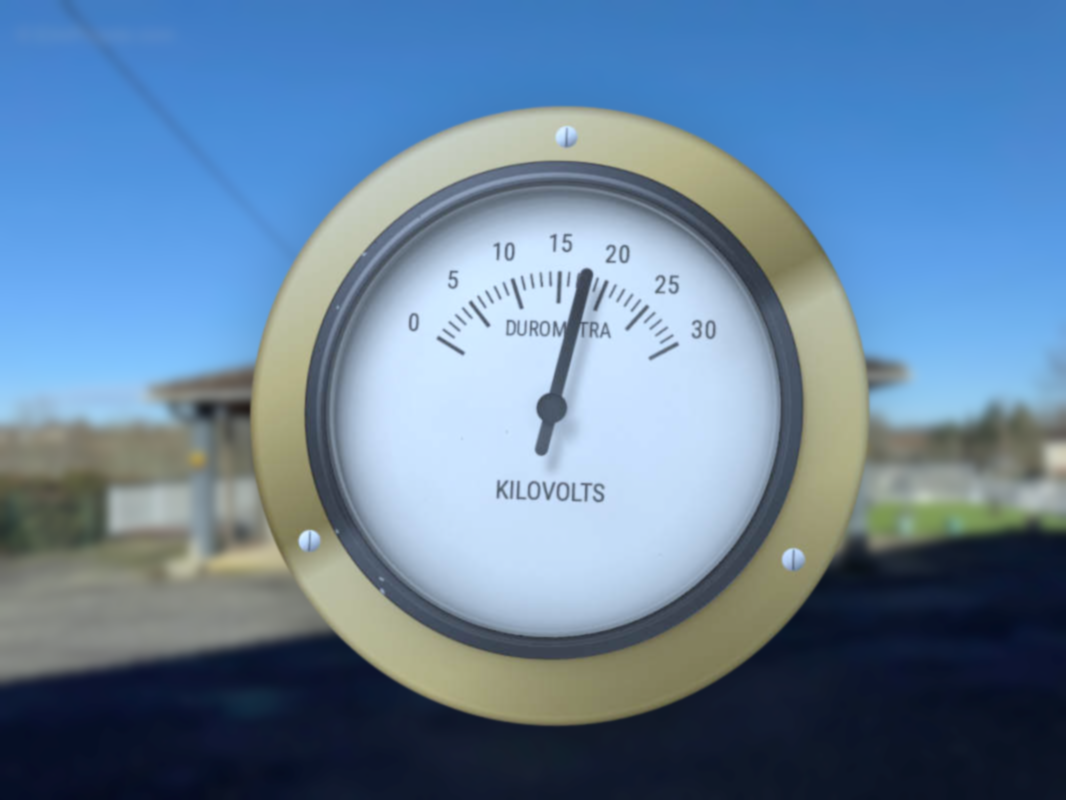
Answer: 18 kV
